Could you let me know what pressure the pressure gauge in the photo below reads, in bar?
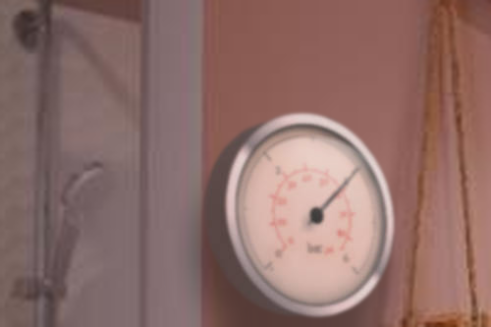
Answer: 4 bar
